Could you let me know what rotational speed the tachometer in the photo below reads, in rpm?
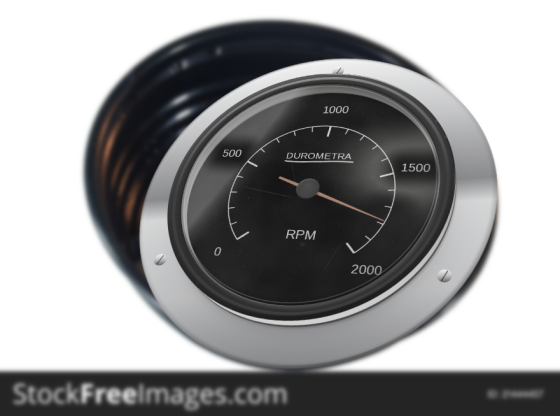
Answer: 1800 rpm
